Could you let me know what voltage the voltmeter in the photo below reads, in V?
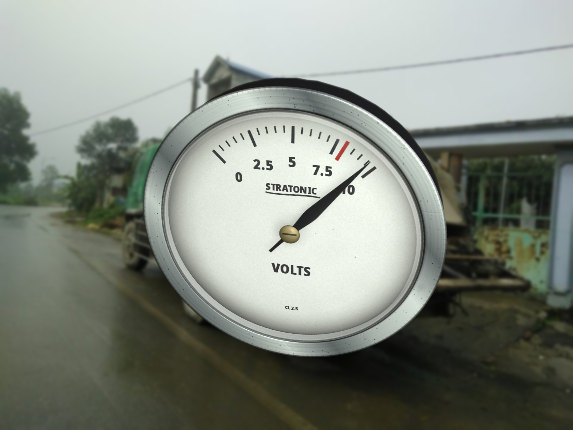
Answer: 9.5 V
